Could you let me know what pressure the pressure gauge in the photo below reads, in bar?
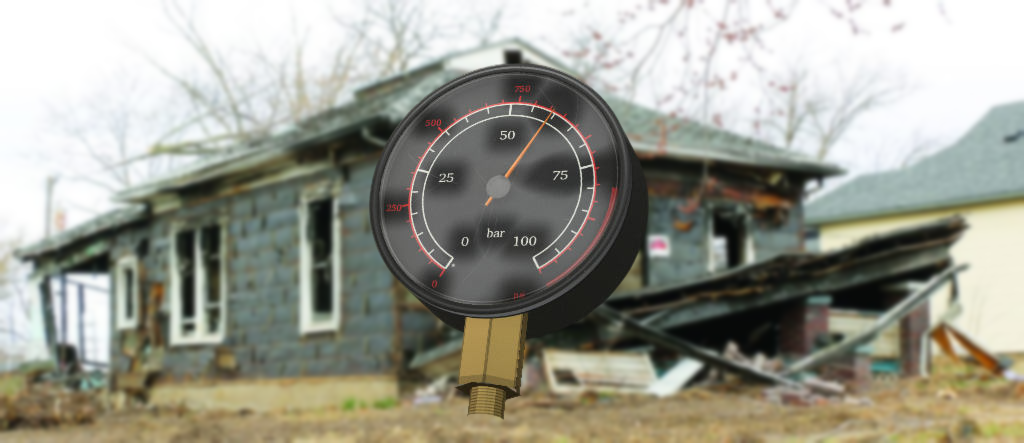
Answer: 60 bar
